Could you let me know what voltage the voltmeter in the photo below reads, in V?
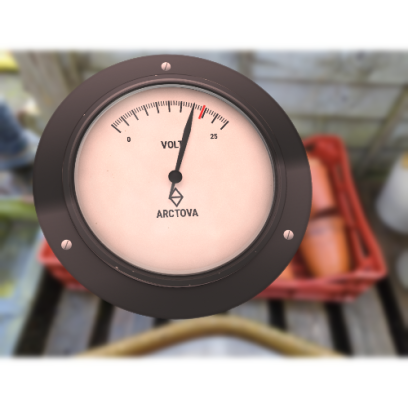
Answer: 17.5 V
